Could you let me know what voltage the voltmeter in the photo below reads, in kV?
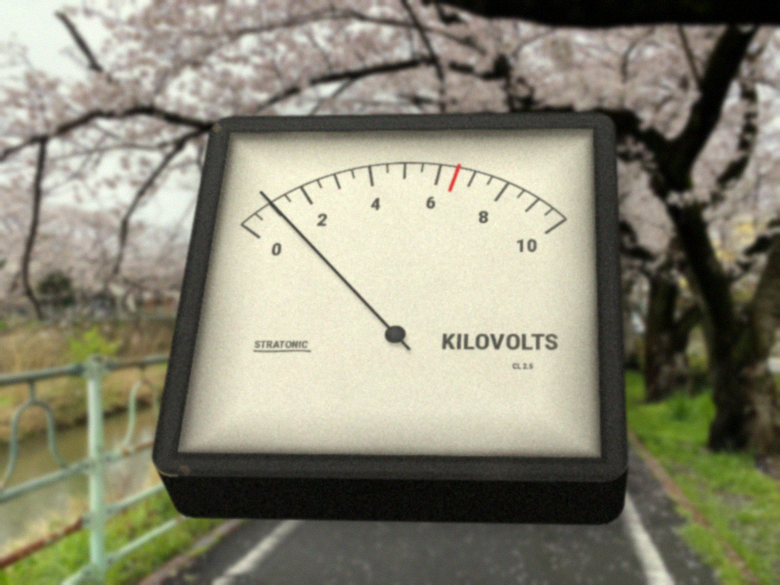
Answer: 1 kV
